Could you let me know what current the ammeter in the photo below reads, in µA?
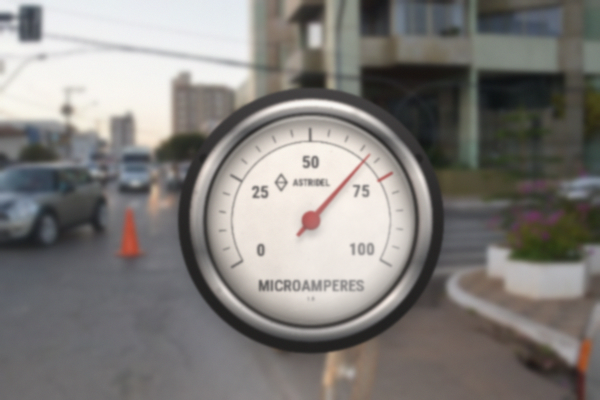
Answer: 67.5 µA
